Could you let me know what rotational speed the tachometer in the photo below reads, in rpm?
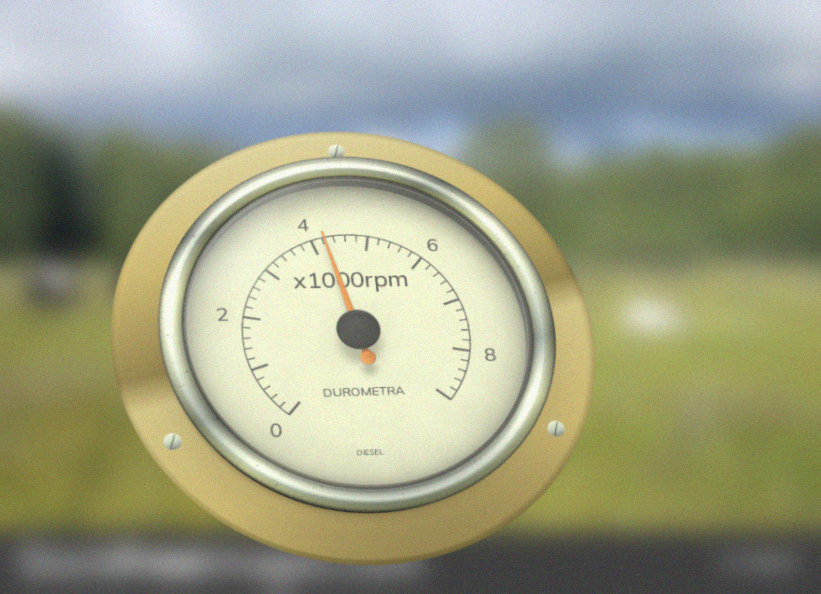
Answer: 4200 rpm
